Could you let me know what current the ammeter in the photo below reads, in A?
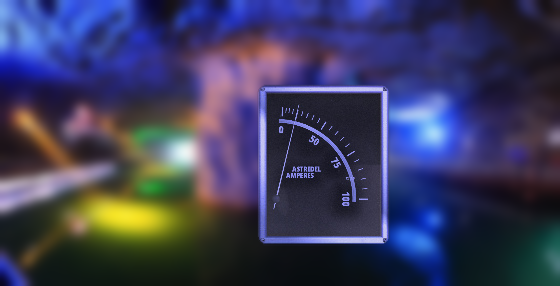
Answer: 25 A
